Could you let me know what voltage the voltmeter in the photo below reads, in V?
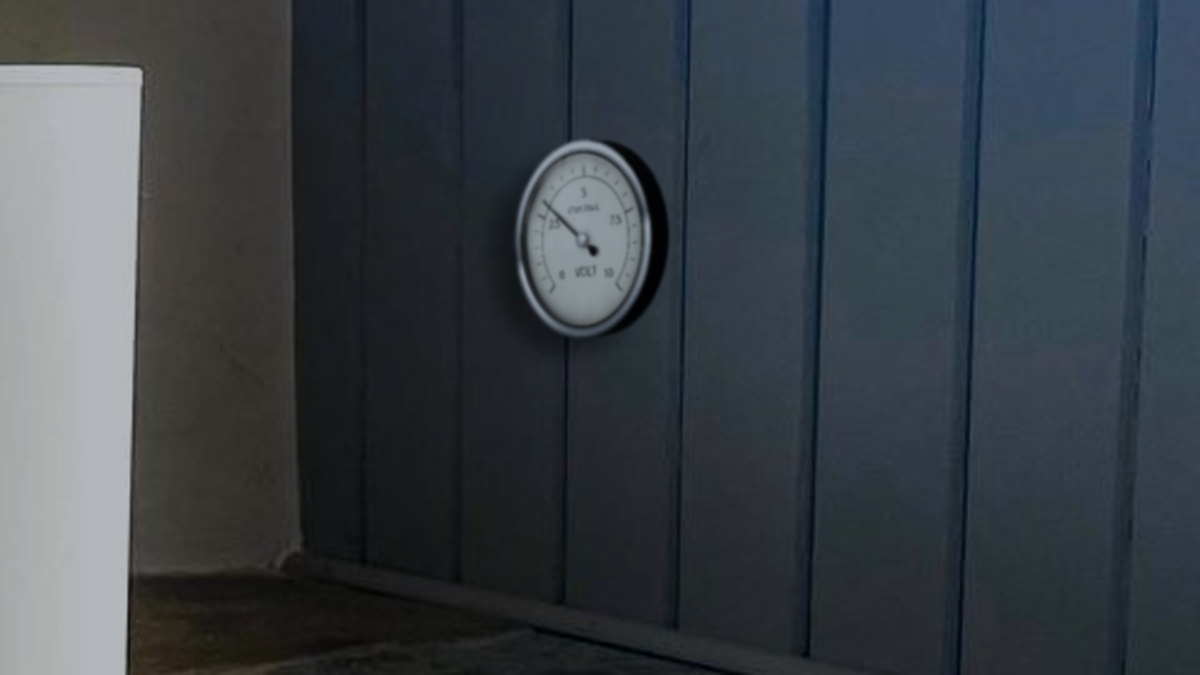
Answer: 3 V
